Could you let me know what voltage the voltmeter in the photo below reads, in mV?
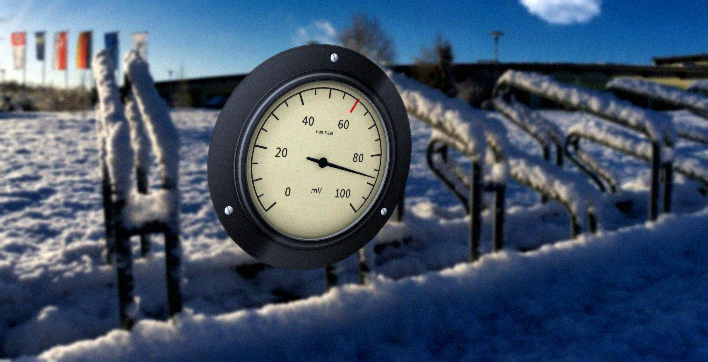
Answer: 87.5 mV
